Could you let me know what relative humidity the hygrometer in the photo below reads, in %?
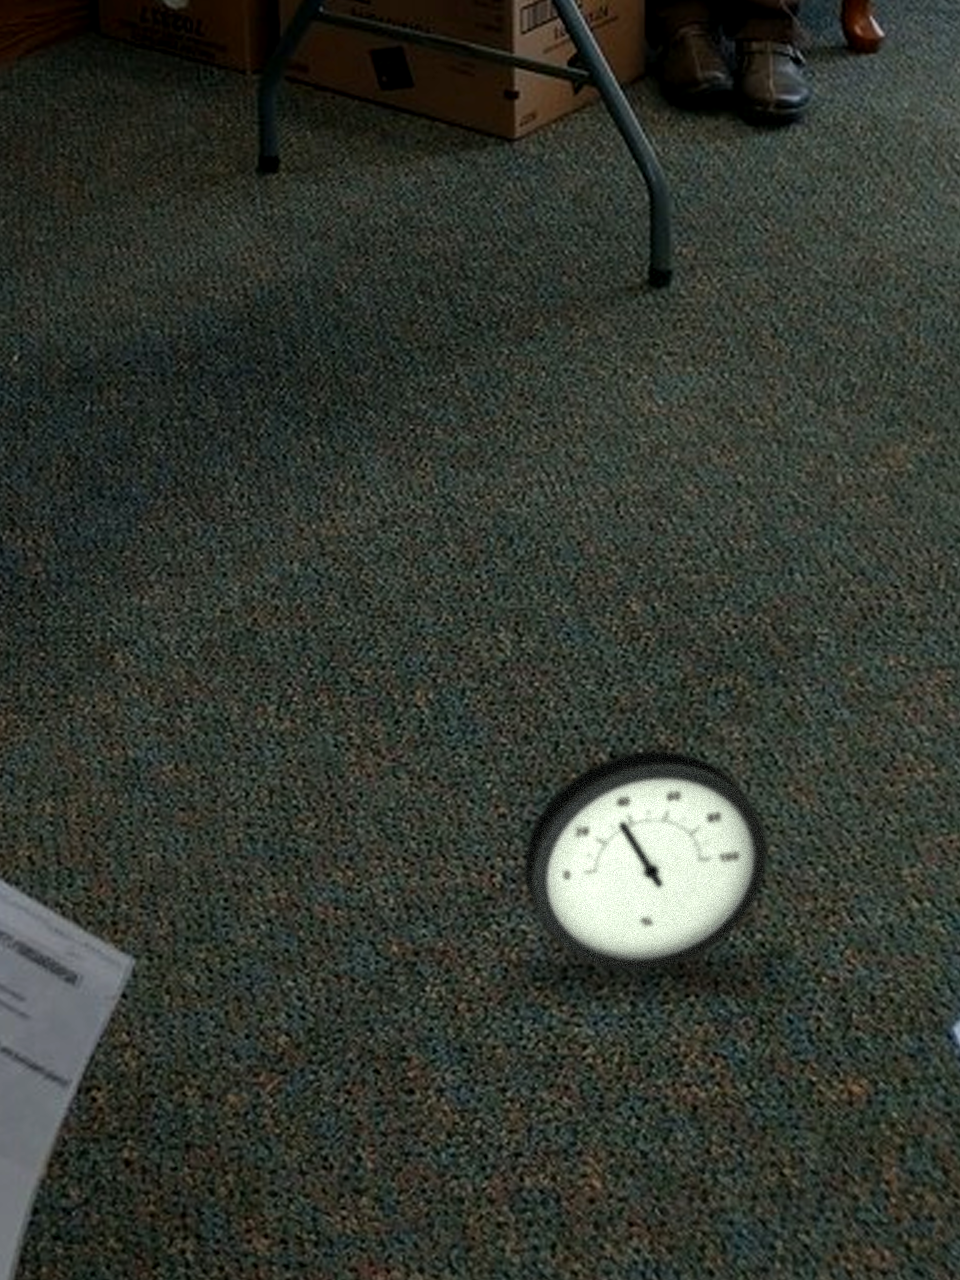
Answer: 35 %
